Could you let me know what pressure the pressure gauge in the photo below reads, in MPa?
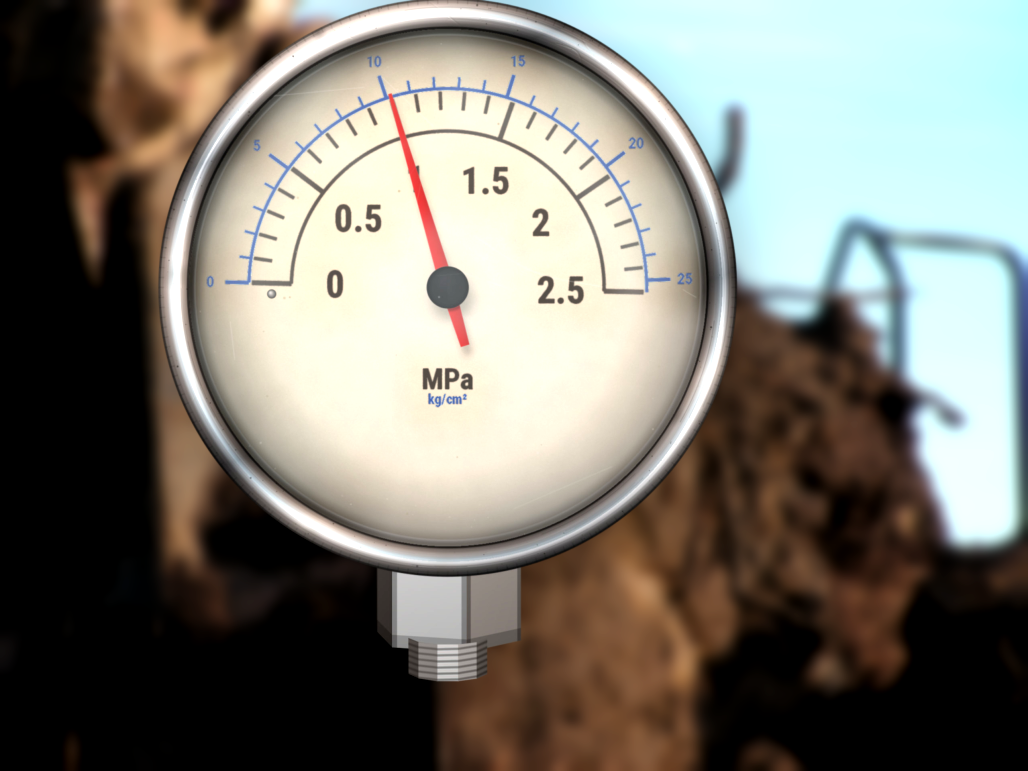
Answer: 1 MPa
